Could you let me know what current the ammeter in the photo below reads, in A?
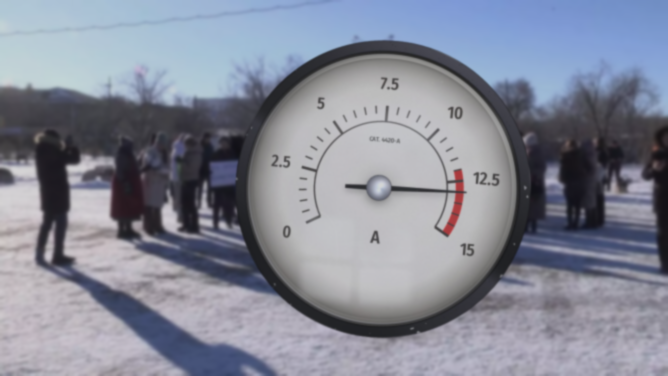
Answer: 13 A
